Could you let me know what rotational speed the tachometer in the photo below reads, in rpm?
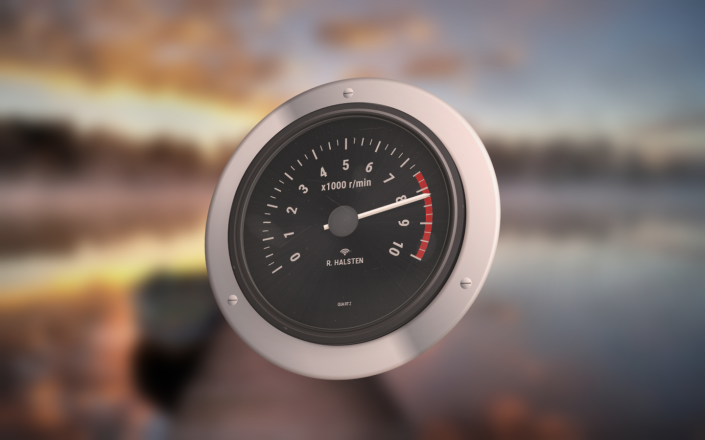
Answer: 8250 rpm
